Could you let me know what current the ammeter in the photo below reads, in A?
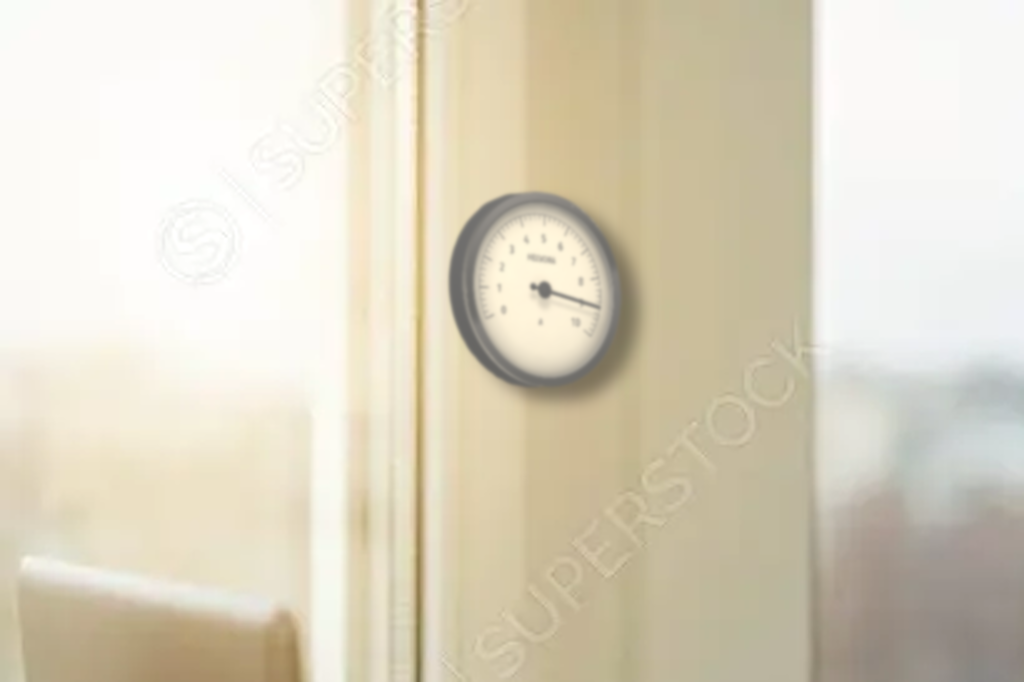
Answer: 9 A
